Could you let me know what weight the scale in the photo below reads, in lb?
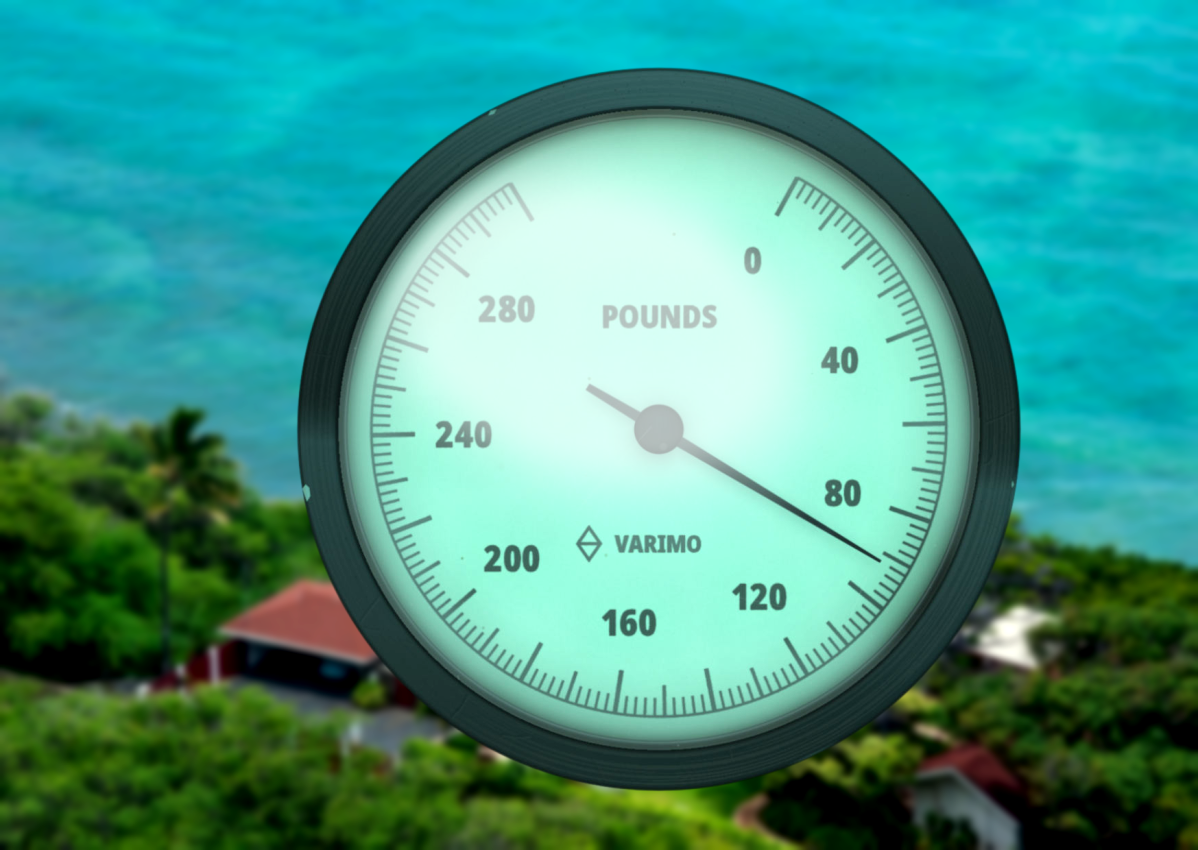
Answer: 92 lb
